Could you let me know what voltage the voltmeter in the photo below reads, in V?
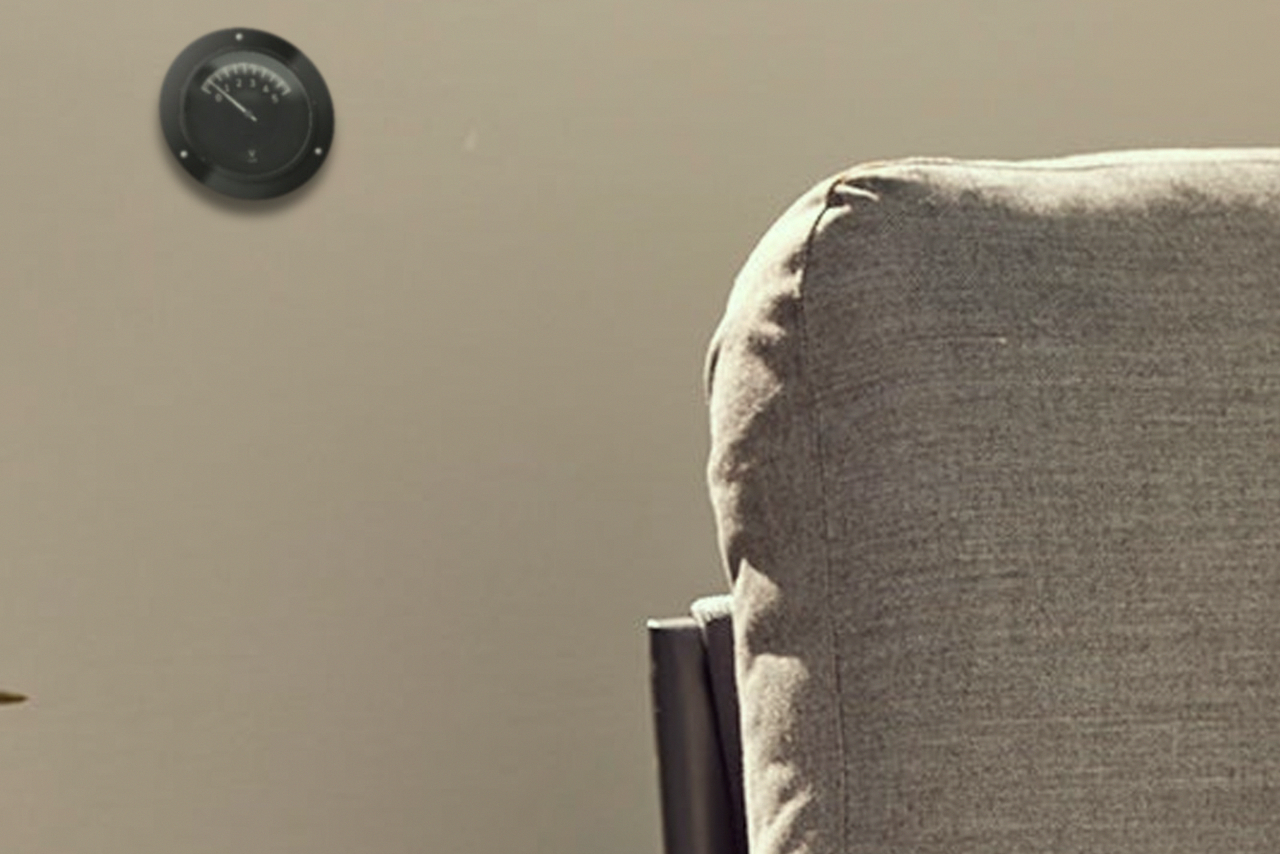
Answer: 0.5 V
